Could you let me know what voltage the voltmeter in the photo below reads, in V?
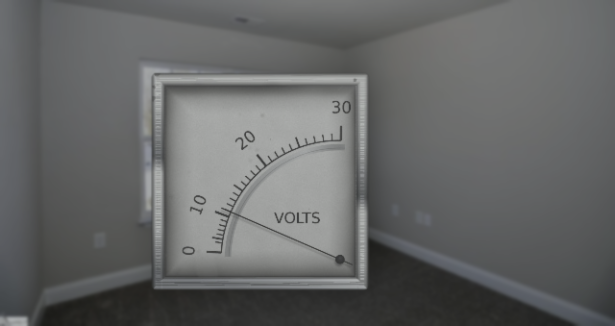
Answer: 11 V
